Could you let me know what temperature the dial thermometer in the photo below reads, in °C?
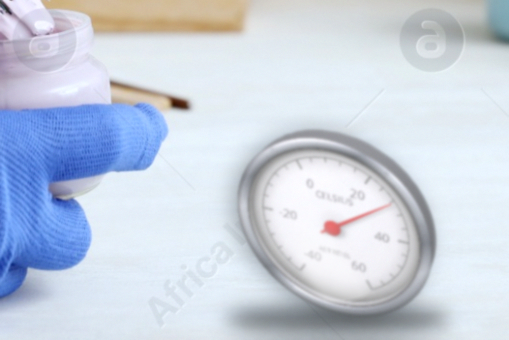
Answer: 28 °C
